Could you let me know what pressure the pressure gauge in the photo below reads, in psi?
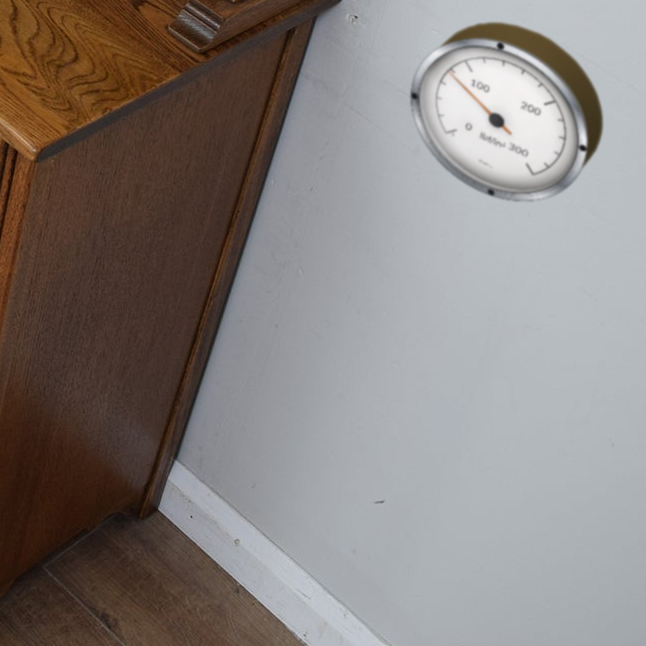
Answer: 80 psi
